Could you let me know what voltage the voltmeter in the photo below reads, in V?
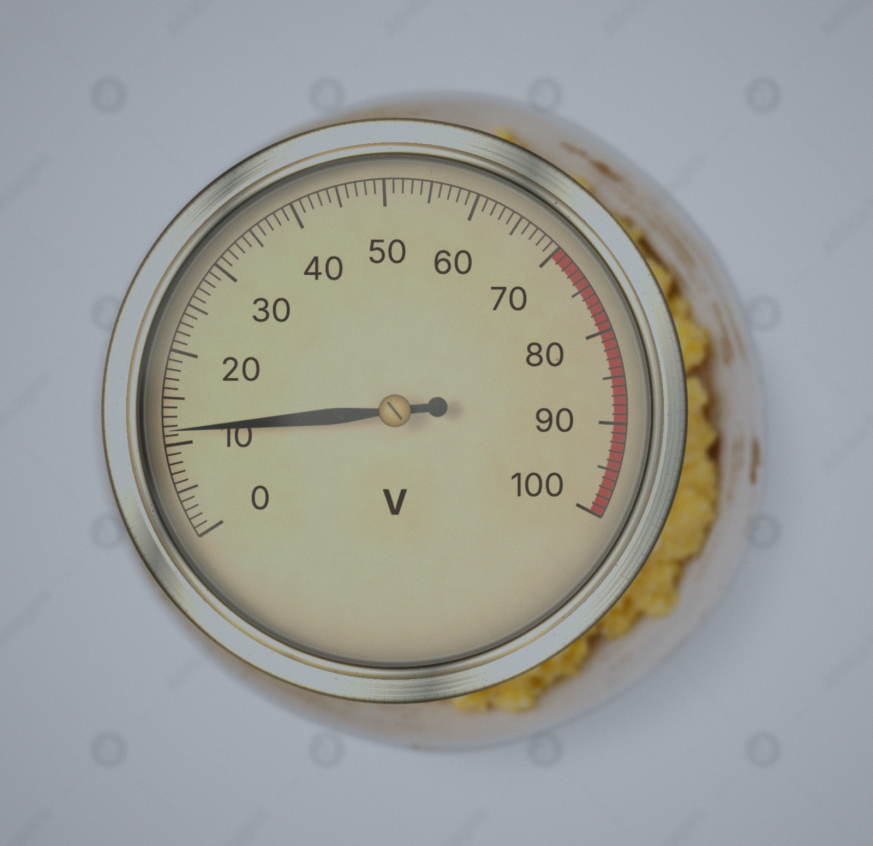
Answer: 11.5 V
